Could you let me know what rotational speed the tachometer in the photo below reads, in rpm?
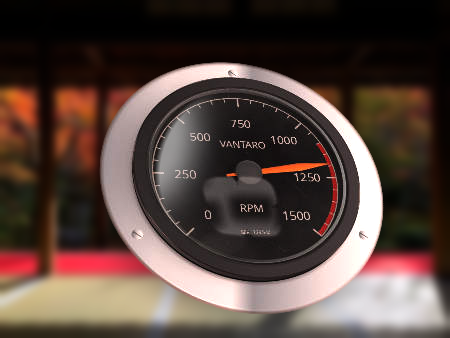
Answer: 1200 rpm
